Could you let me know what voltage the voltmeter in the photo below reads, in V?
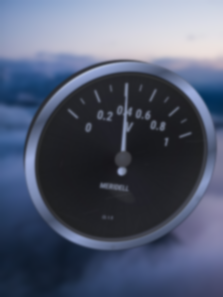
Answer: 0.4 V
